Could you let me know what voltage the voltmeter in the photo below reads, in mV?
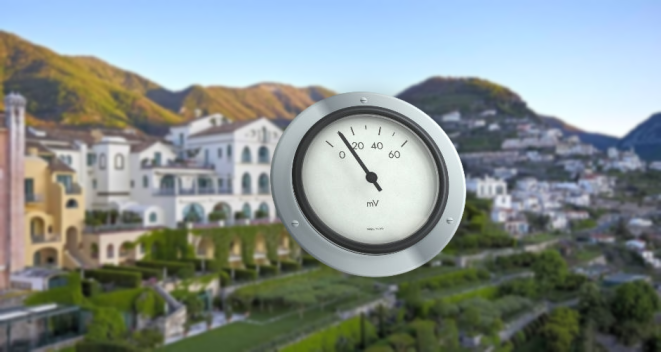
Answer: 10 mV
